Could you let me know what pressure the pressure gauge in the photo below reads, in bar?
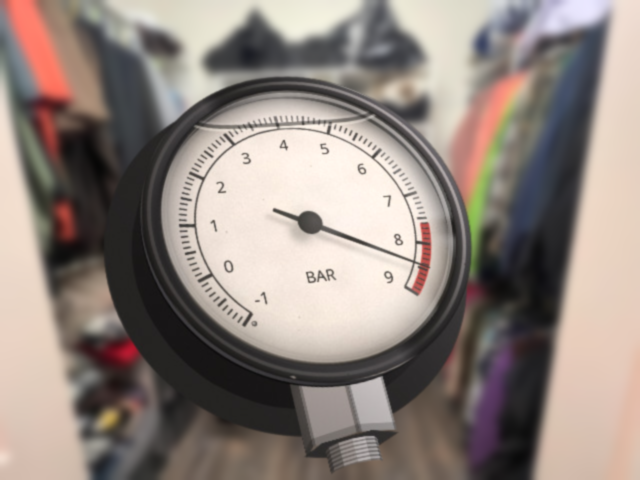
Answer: 8.5 bar
